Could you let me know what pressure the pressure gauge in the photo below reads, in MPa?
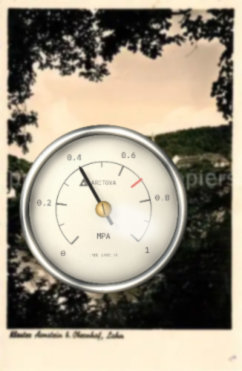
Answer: 0.4 MPa
